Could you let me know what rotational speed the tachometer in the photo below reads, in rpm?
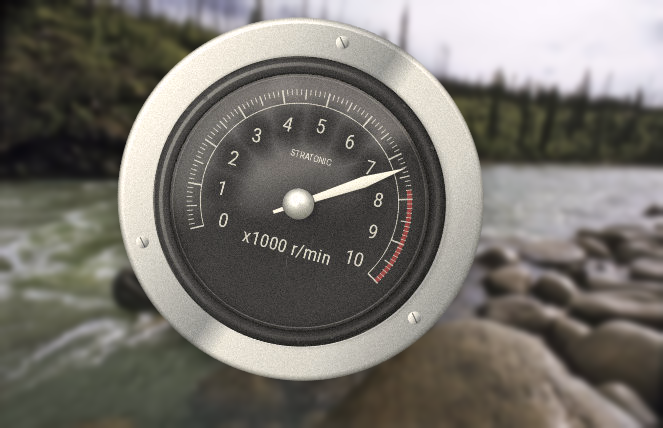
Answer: 7300 rpm
